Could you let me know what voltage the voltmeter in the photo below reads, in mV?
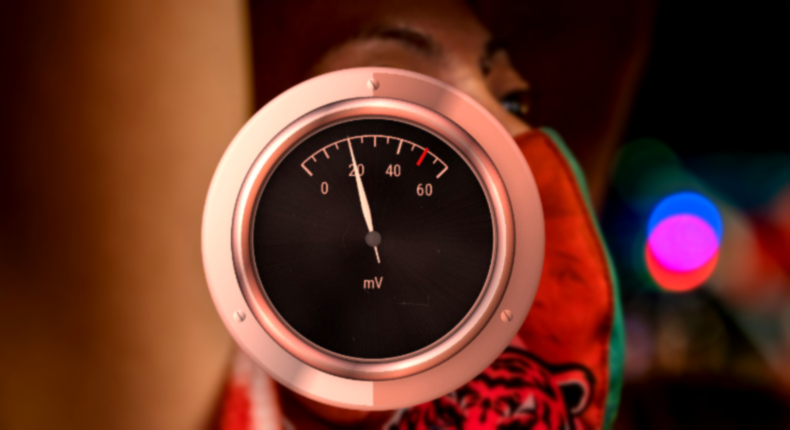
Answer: 20 mV
